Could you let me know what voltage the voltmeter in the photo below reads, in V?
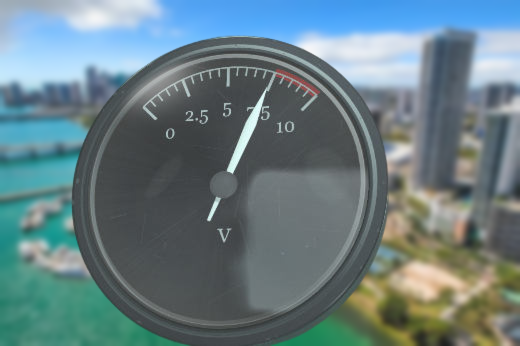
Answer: 7.5 V
